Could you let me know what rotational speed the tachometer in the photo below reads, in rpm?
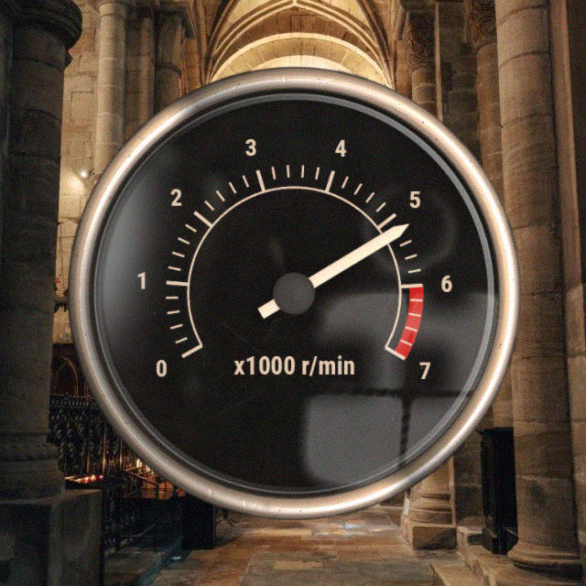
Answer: 5200 rpm
